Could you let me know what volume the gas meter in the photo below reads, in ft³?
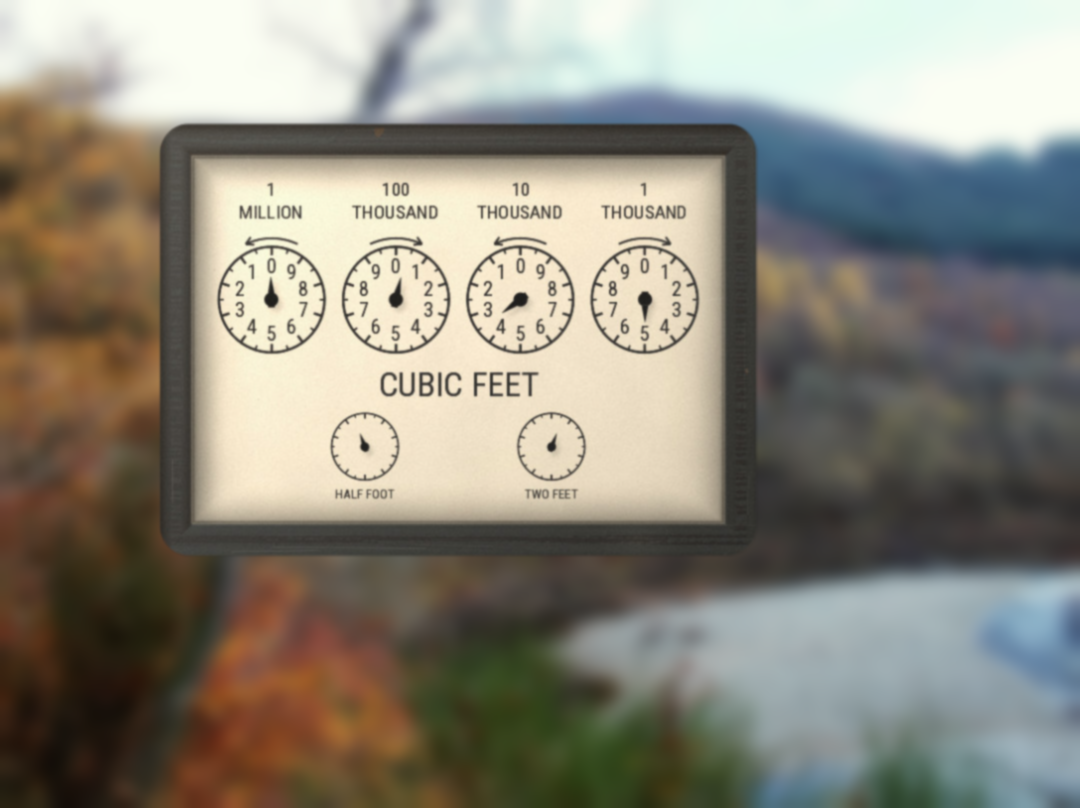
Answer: 3500 ft³
